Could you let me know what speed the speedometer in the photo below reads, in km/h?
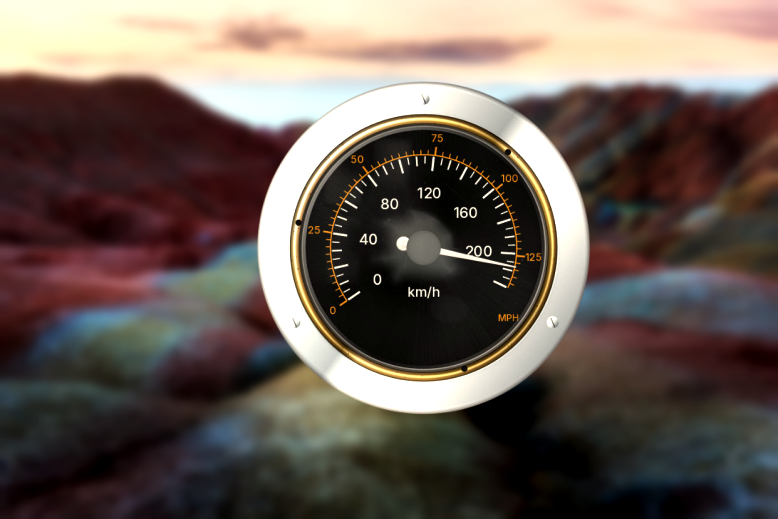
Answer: 207.5 km/h
